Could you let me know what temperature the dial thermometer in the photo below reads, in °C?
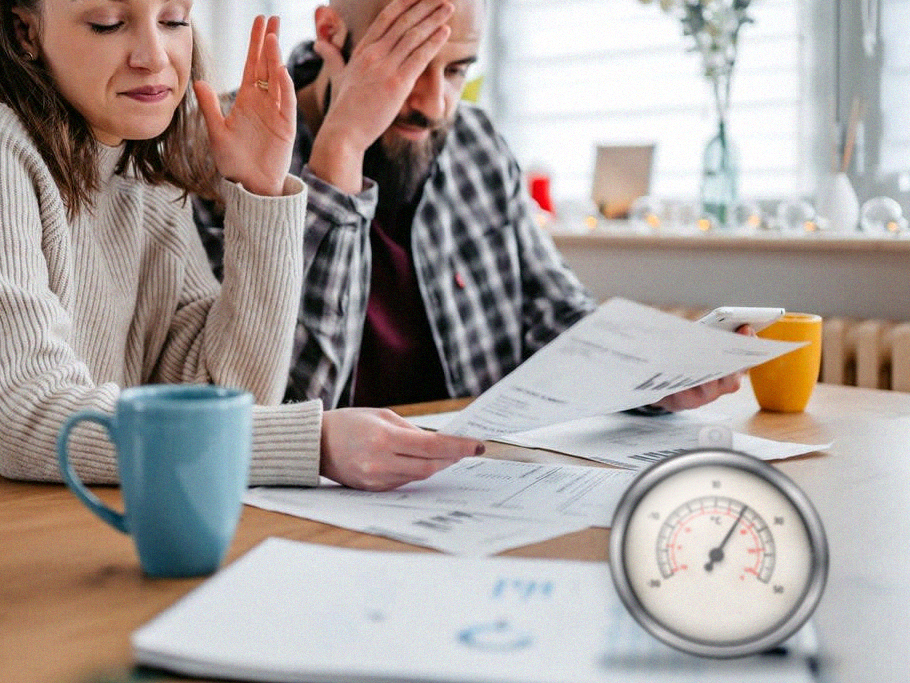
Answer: 20 °C
